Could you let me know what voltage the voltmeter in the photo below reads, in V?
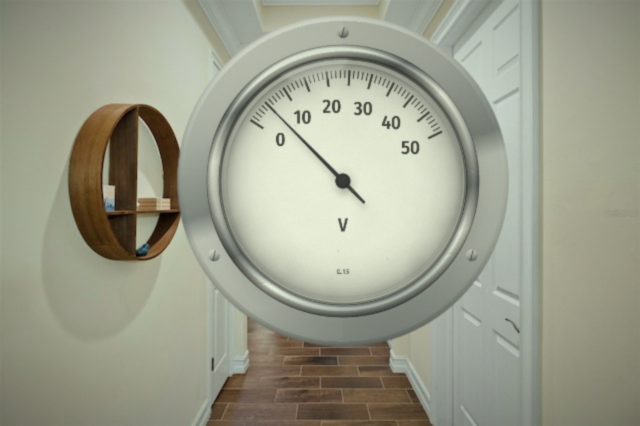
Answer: 5 V
